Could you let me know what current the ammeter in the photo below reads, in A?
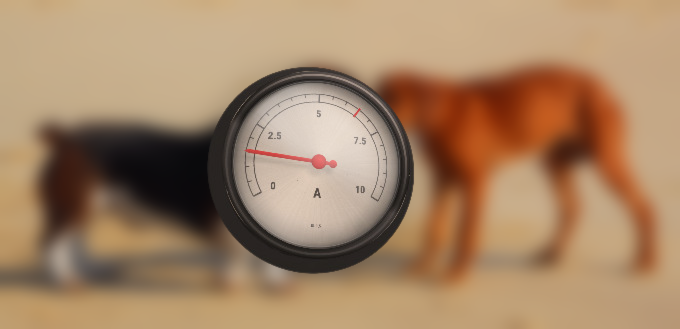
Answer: 1.5 A
